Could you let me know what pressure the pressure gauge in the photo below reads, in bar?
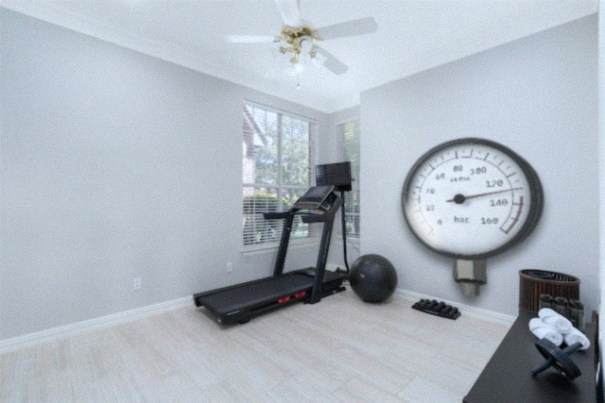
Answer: 130 bar
